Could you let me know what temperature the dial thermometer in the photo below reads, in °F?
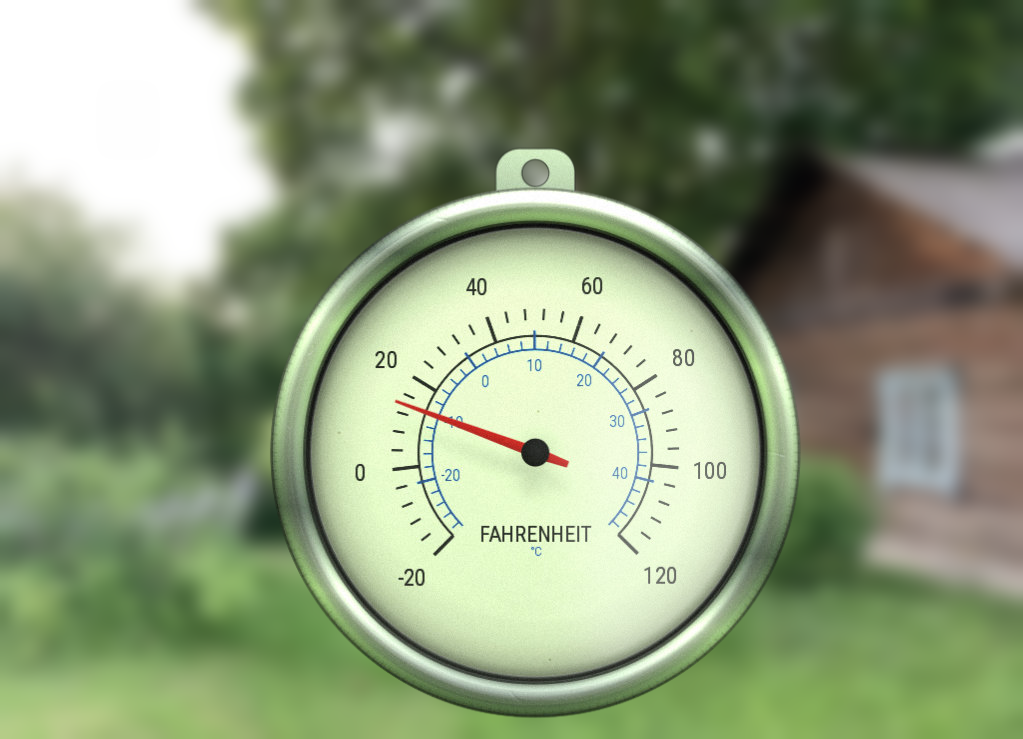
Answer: 14 °F
